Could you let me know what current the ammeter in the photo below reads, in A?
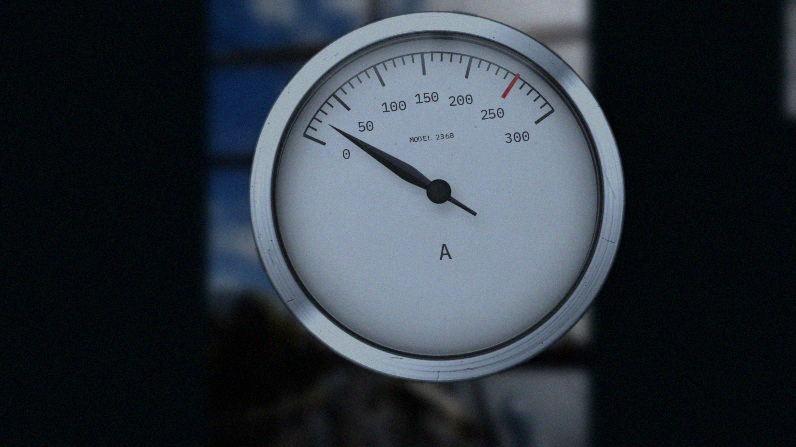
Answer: 20 A
